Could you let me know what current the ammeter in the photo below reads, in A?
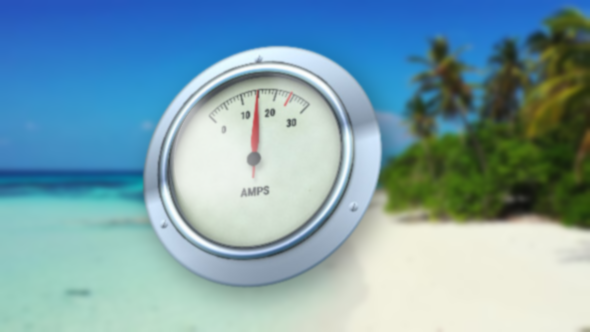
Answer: 15 A
